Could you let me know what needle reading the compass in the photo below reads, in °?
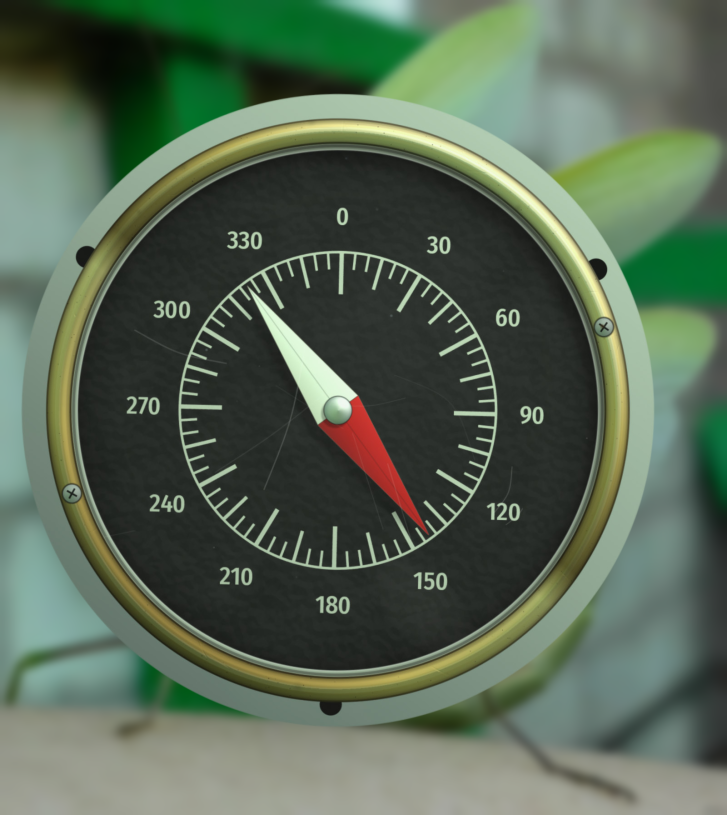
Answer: 142.5 °
